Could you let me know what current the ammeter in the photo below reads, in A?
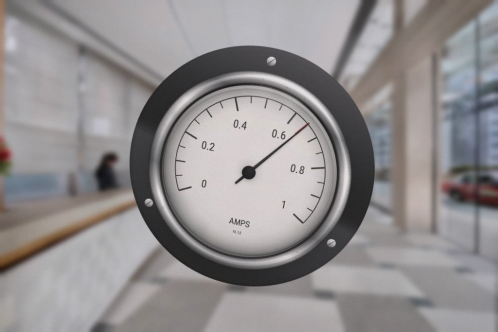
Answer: 0.65 A
